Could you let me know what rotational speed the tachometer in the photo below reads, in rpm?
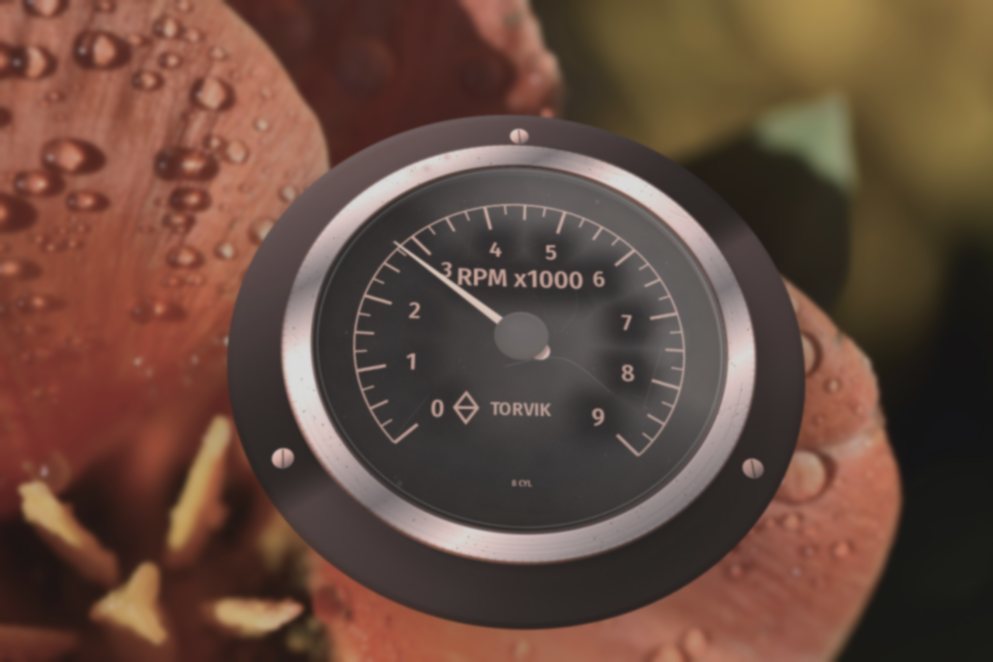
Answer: 2750 rpm
